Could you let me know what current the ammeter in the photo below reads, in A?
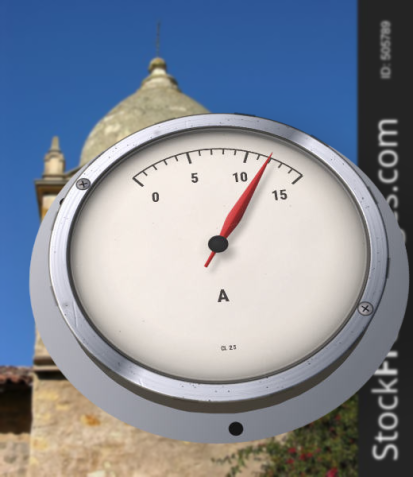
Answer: 12 A
